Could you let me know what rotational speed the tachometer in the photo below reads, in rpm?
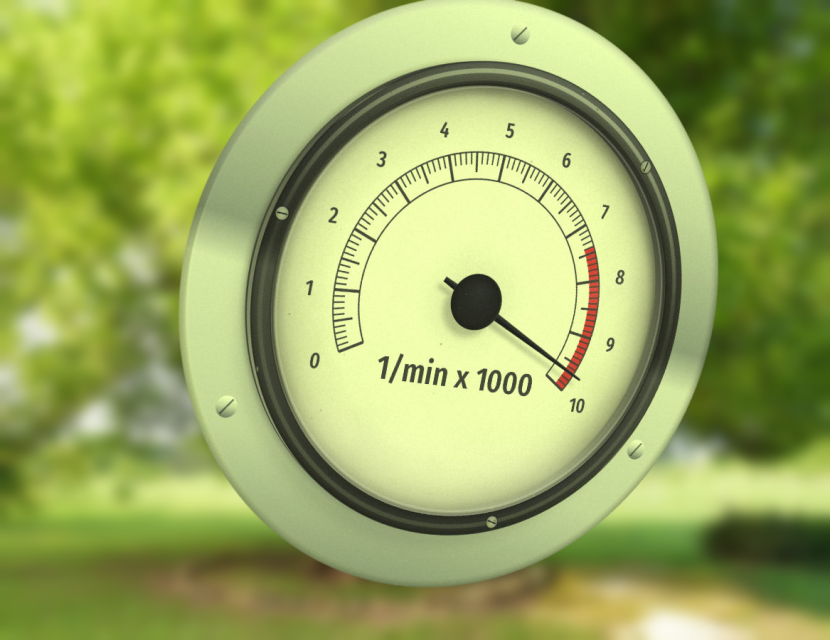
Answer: 9700 rpm
